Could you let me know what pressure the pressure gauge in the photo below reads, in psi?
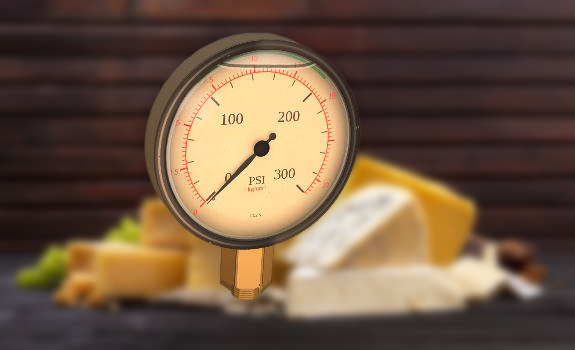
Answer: 0 psi
